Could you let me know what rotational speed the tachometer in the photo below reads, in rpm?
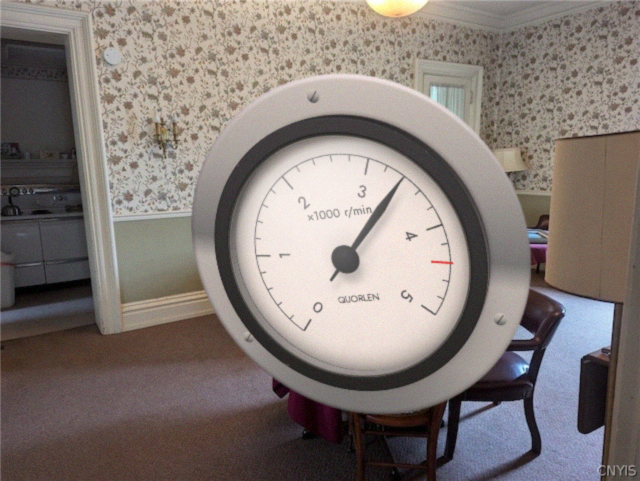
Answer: 3400 rpm
